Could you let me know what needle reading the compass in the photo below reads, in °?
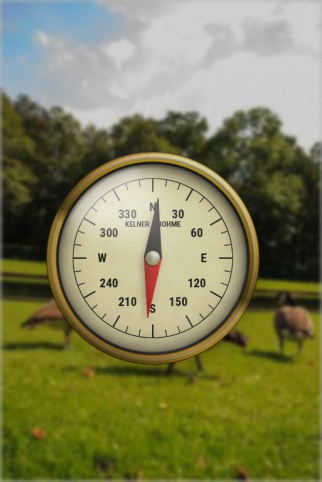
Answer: 185 °
